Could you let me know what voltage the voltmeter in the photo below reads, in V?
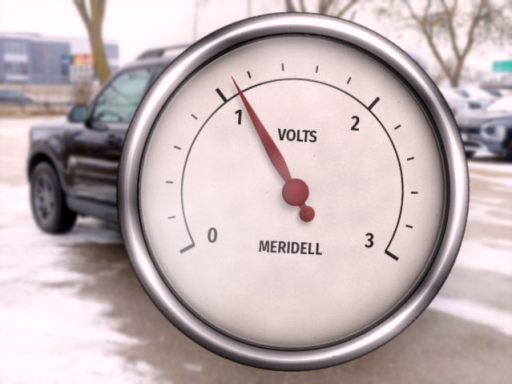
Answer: 1.1 V
